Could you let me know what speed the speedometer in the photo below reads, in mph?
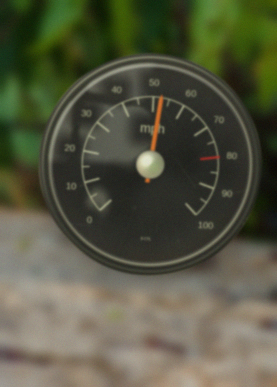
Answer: 52.5 mph
